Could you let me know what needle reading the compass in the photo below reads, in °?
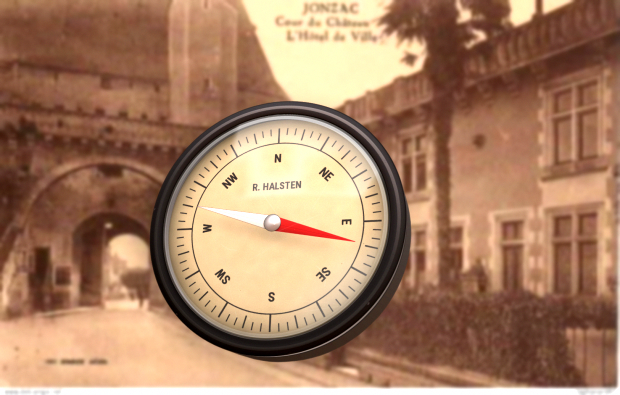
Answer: 105 °
